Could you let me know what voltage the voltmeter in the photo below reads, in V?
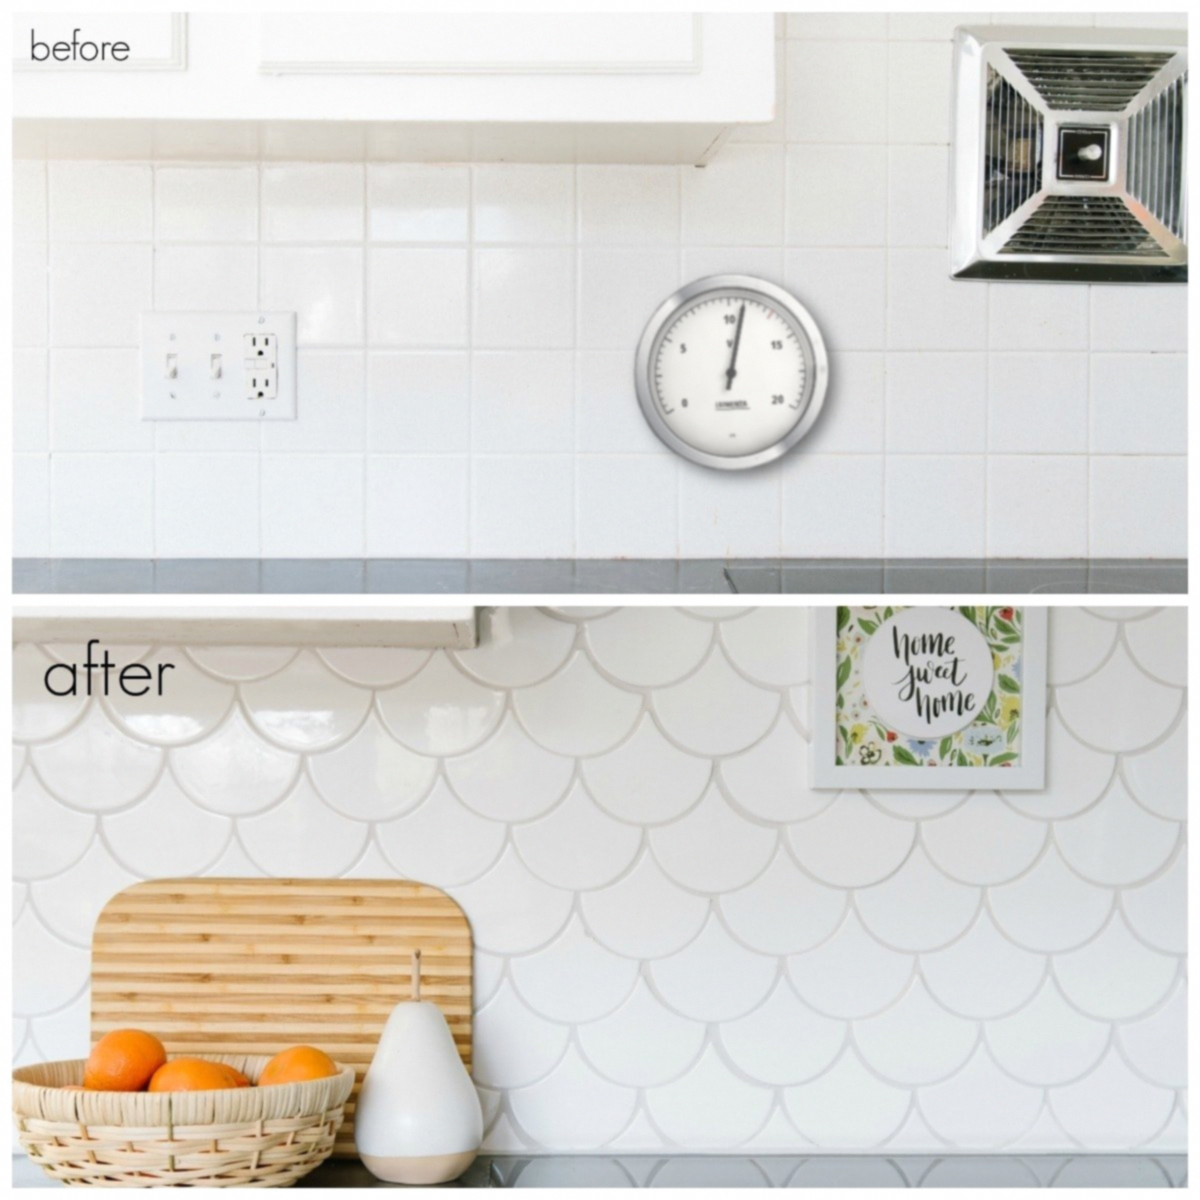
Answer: 11 V
